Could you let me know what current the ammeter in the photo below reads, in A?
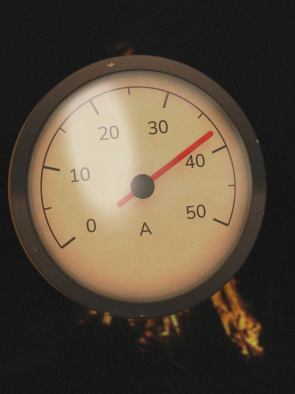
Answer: 37.5 A
